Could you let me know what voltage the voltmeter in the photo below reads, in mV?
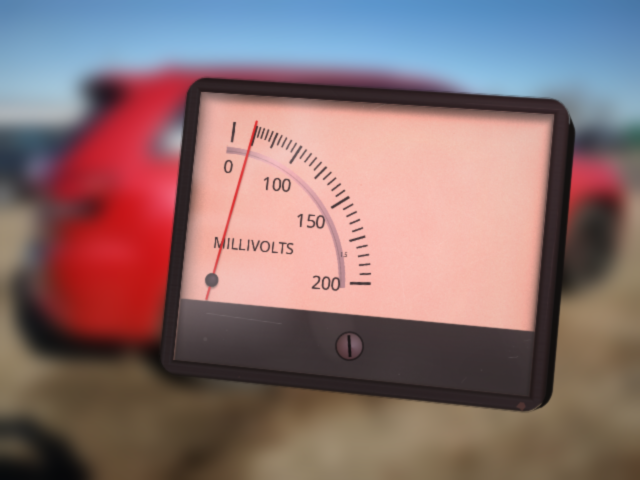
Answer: 50 mV
